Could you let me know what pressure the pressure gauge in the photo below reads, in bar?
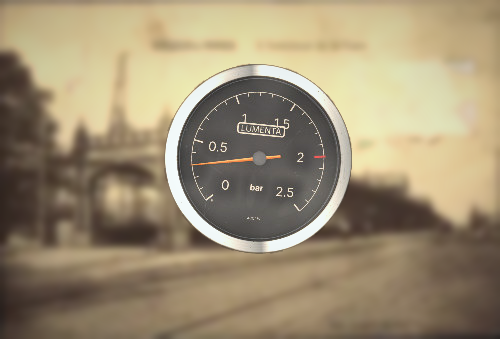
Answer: 0.3 bar
